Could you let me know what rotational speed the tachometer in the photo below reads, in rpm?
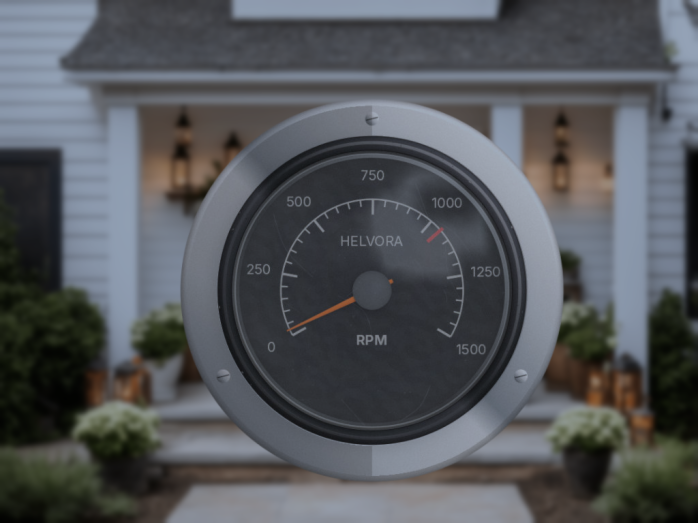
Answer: 25 rpm
